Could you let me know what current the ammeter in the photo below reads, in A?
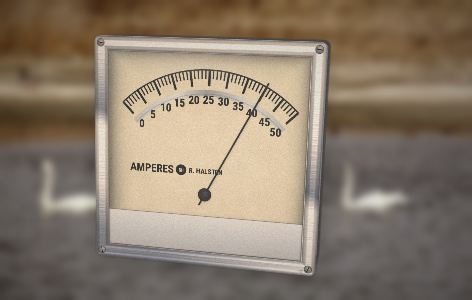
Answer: 40 A
